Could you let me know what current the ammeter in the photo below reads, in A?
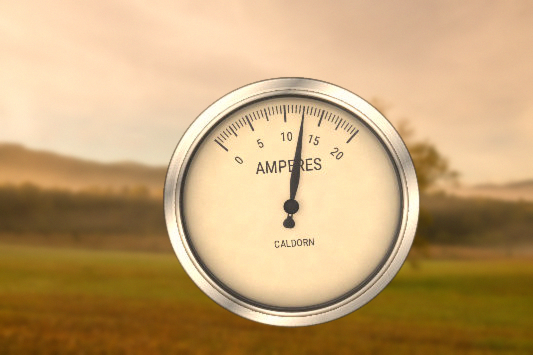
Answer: 12.5 A
